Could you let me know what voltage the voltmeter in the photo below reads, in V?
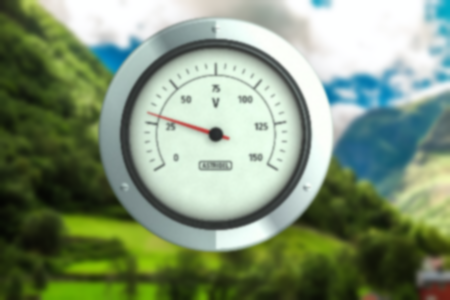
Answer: 30 V
